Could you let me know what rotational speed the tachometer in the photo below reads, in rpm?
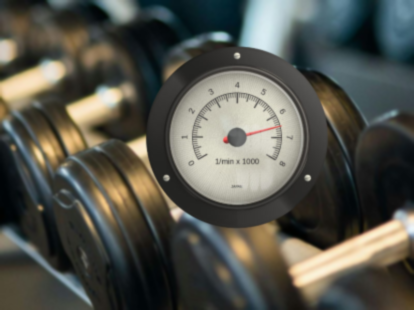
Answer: 6500 rpm
